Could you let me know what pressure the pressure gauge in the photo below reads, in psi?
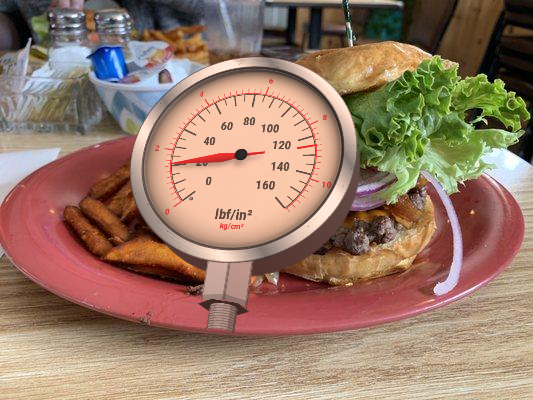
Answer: 20 psi
